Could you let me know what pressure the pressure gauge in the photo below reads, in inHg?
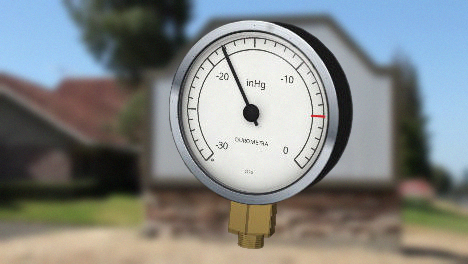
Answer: -18 inHg
